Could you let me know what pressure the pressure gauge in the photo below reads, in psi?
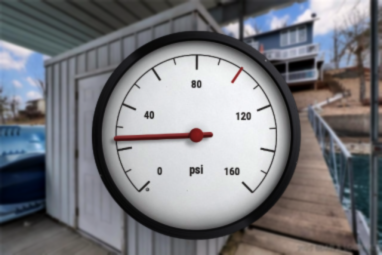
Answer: 25 psi
